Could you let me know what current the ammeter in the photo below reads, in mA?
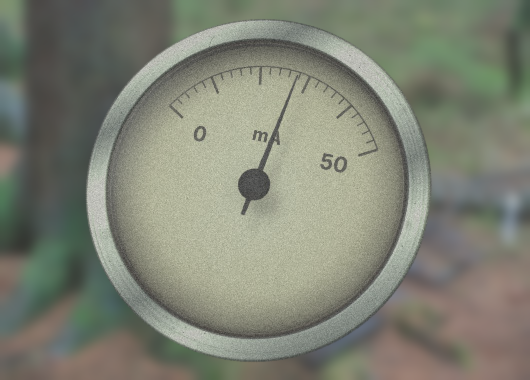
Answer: 28 mA
